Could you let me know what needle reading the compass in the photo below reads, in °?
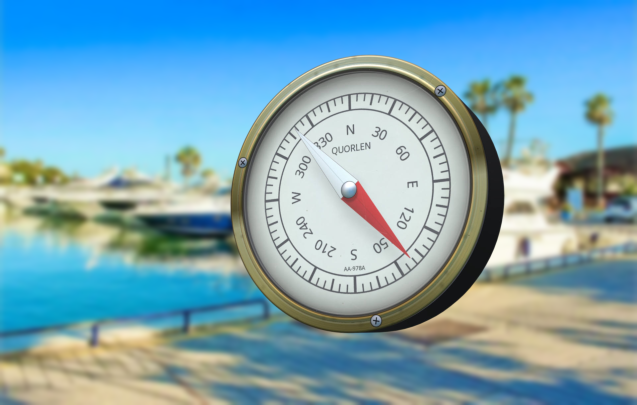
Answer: 140 °
